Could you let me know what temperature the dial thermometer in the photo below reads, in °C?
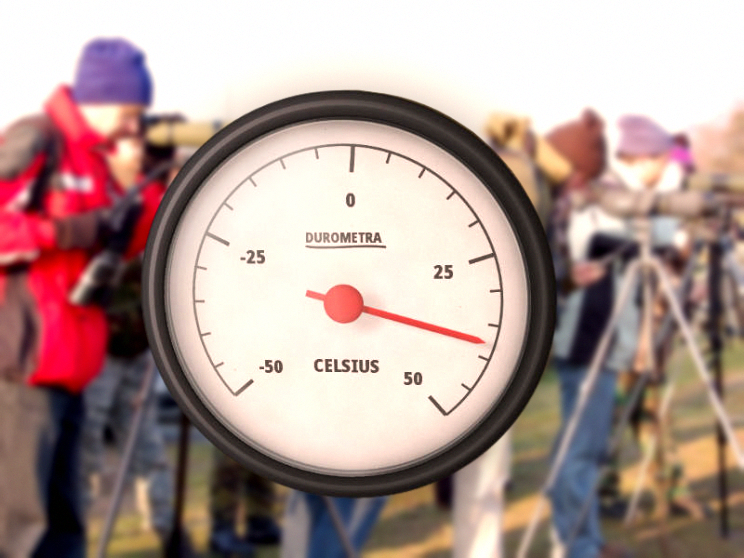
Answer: 37.5 °C
